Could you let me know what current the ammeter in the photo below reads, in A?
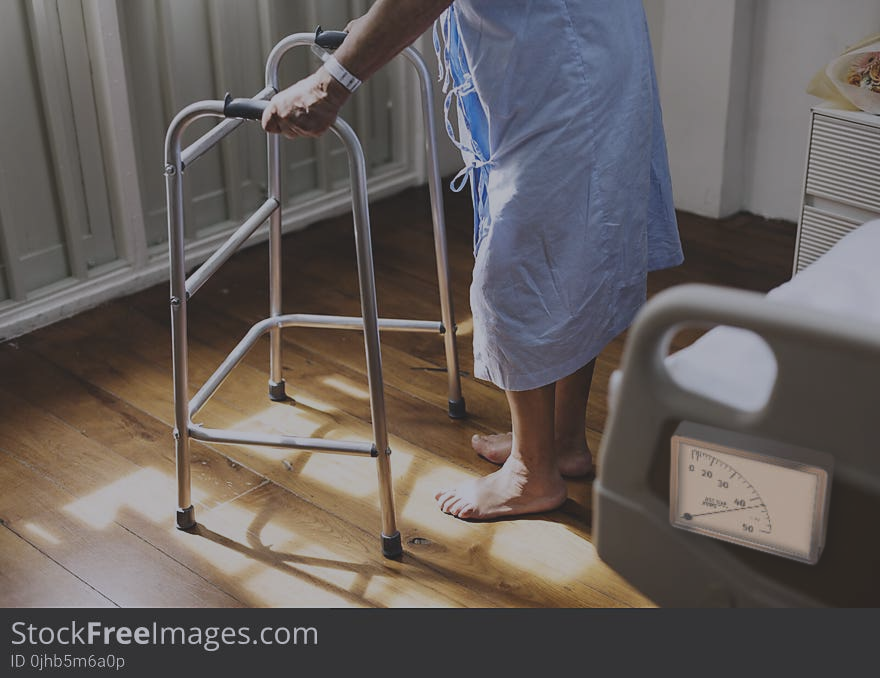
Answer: 42 A
